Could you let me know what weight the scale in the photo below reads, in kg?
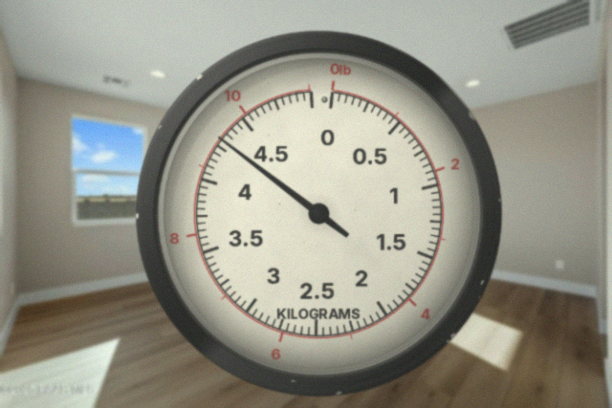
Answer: 4.3 kg
